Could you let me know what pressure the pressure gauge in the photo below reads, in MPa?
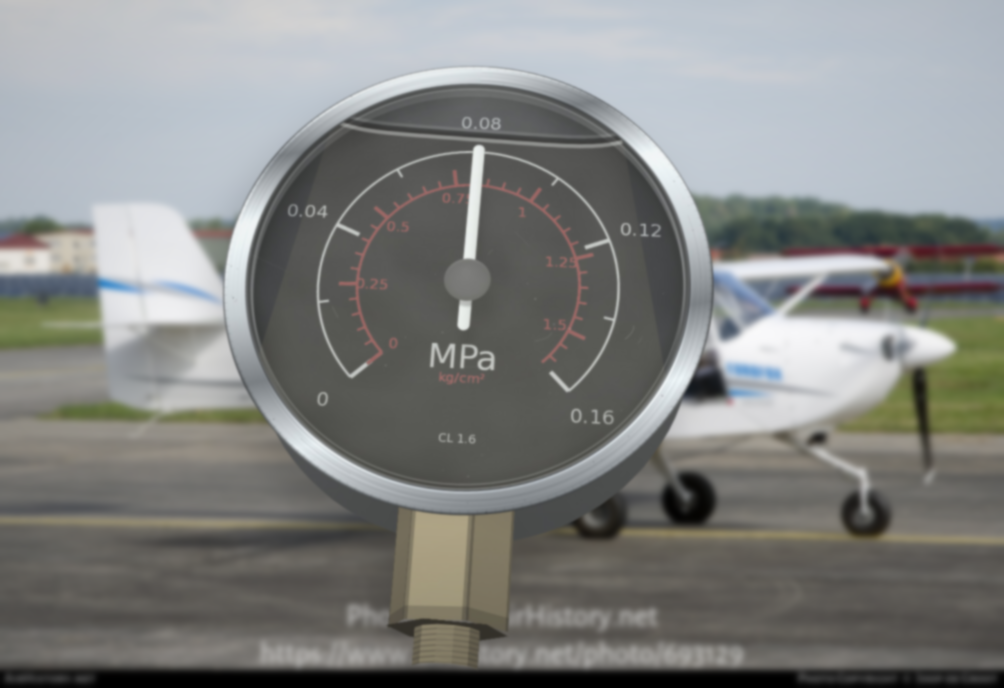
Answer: 0.08 MPa
